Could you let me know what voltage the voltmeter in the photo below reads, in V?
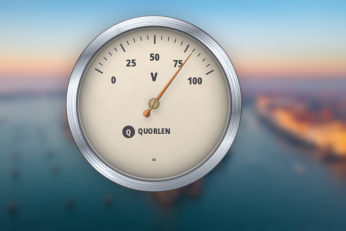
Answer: 80 V
